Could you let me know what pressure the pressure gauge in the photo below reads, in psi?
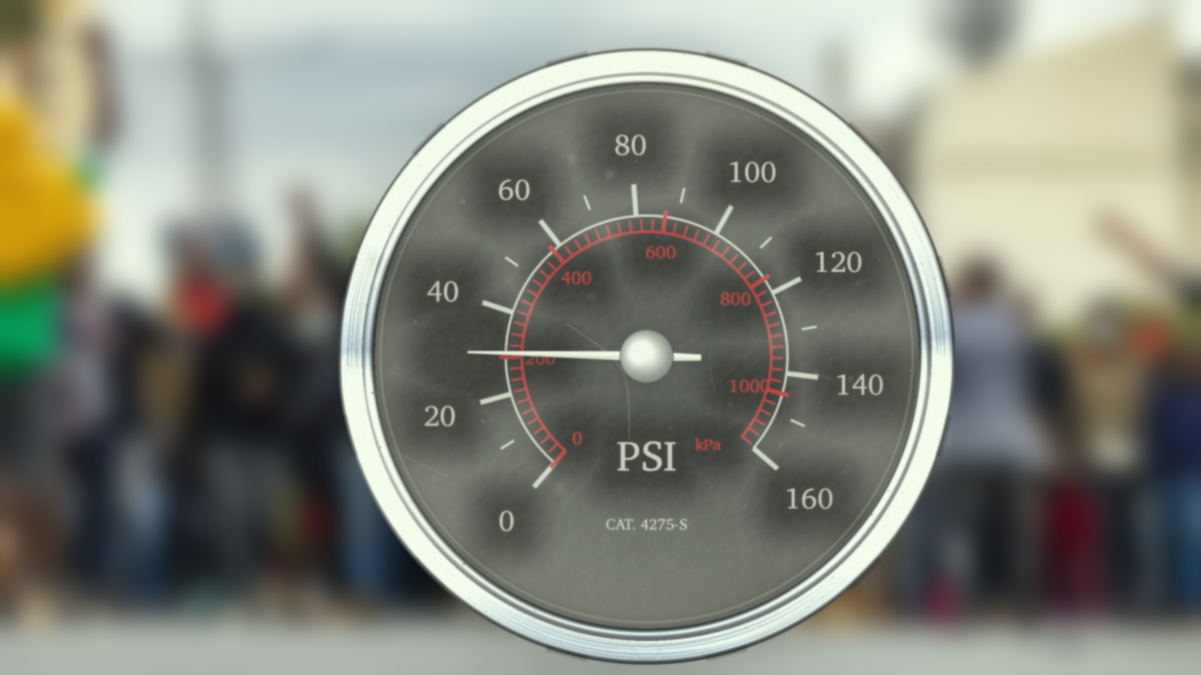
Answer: 30 psi
